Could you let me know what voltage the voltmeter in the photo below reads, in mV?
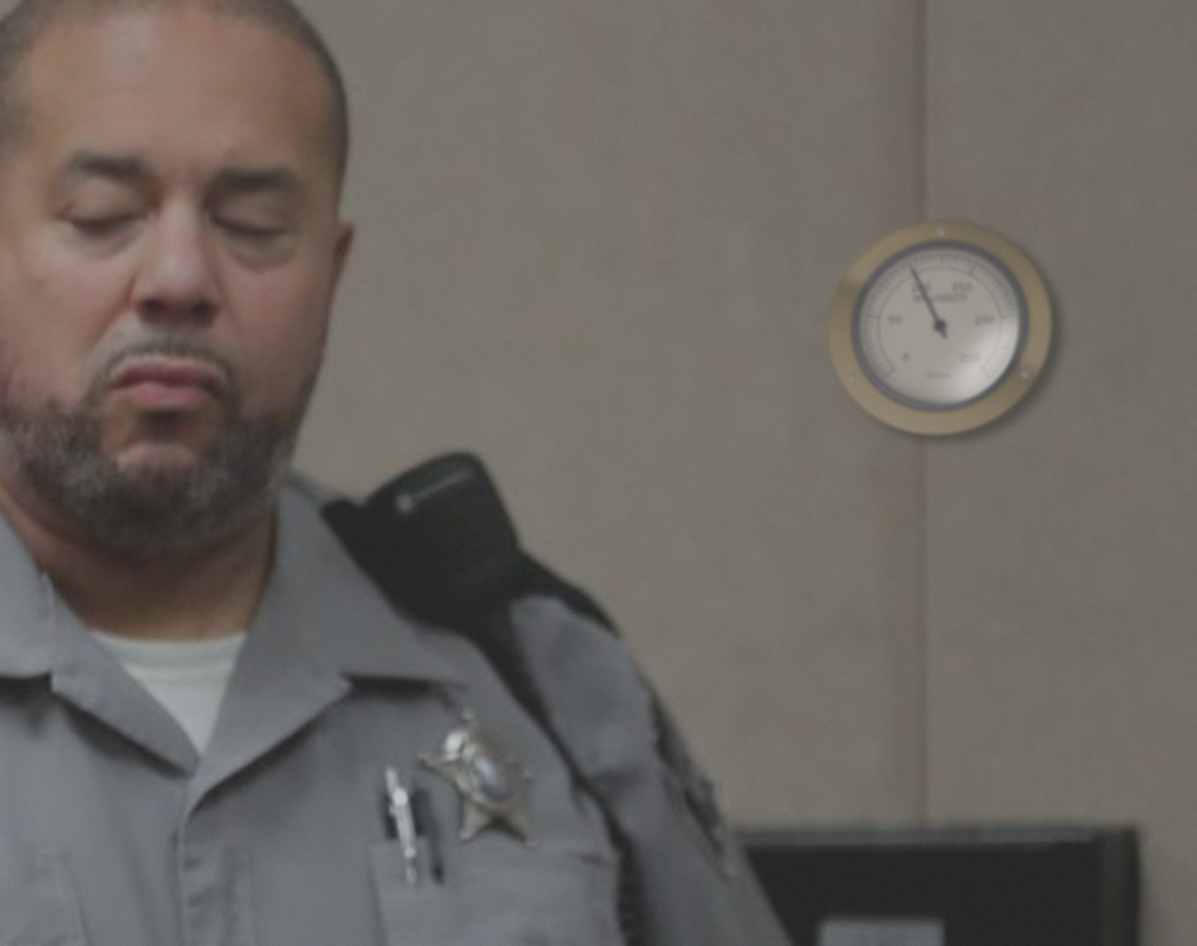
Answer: 100 mV
